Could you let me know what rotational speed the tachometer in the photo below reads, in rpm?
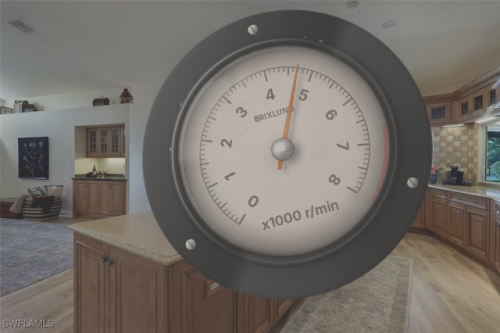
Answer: 4700 rpm
